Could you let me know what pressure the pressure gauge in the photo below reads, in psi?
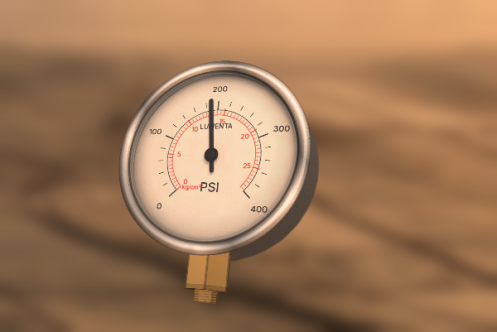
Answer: 190 psi
